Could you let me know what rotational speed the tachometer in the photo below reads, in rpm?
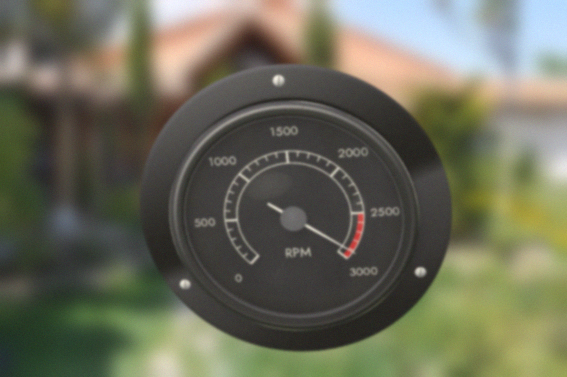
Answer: 2900 rpm
